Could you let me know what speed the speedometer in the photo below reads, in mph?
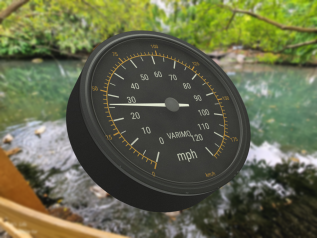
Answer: 25 mph
